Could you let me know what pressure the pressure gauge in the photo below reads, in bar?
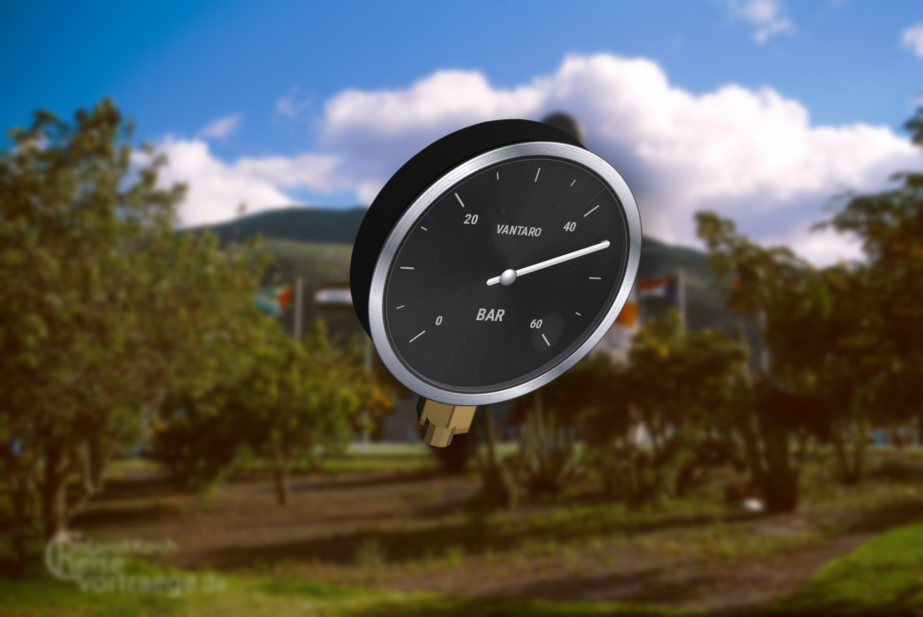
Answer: 45 bar
